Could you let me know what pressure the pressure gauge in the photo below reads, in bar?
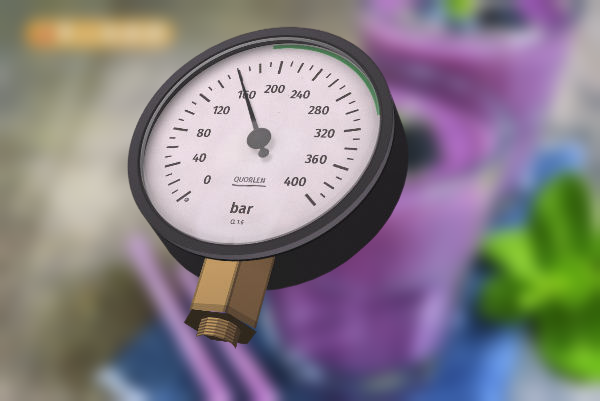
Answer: 160 bar
